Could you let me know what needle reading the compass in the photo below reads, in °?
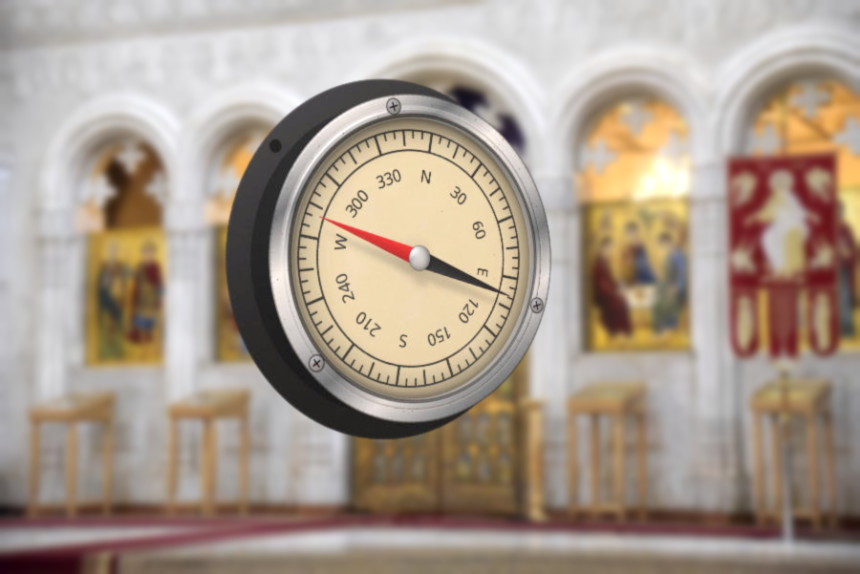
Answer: 280 °
